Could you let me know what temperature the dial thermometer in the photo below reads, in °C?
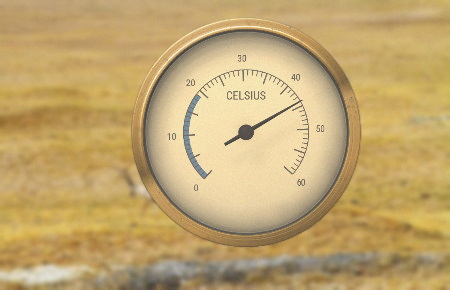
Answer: 44 °C
